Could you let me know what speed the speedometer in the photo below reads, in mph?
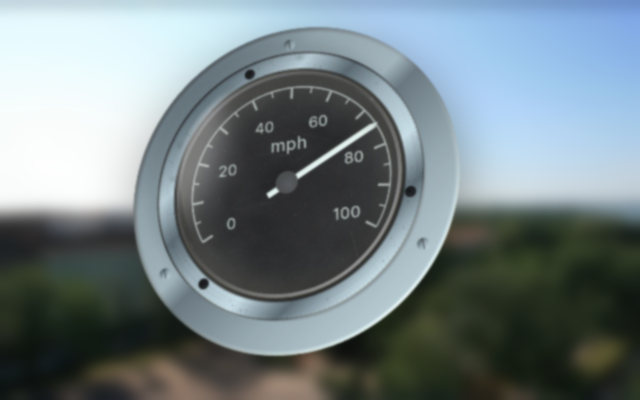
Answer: 75 mph
